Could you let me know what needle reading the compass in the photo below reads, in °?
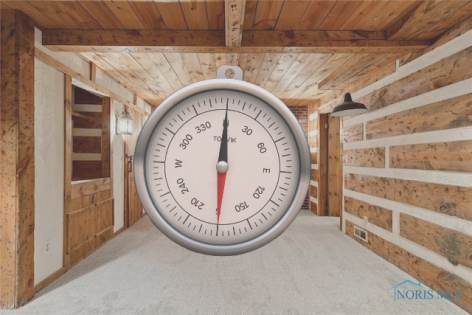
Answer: 180 °
